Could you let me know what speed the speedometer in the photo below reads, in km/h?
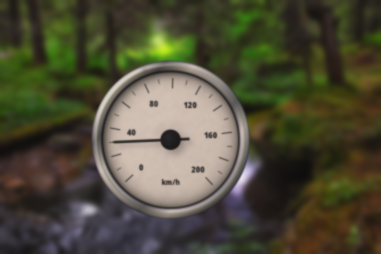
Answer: 30 km/h
